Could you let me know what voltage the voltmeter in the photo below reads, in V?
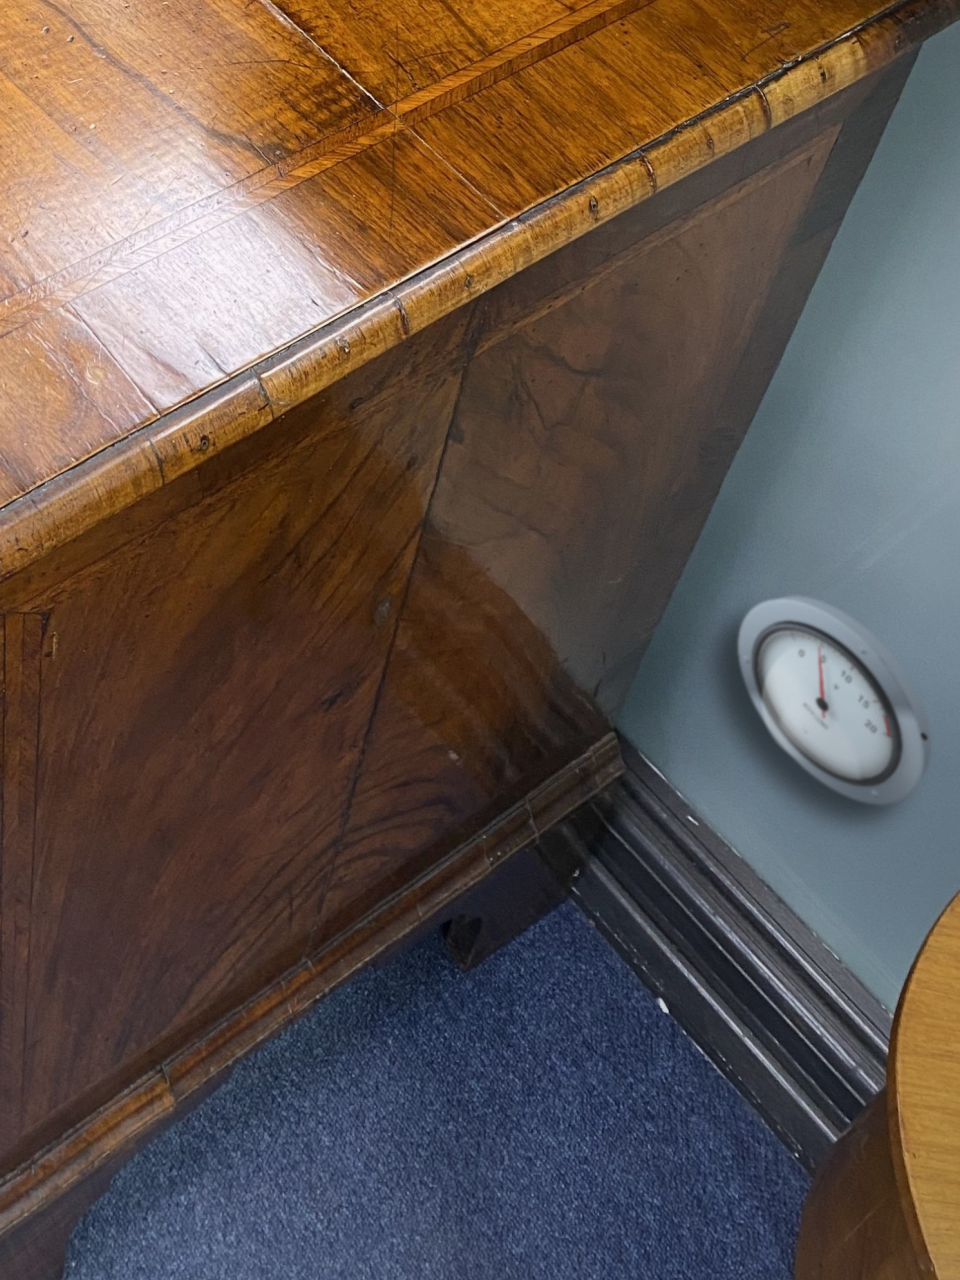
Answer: 5 V
